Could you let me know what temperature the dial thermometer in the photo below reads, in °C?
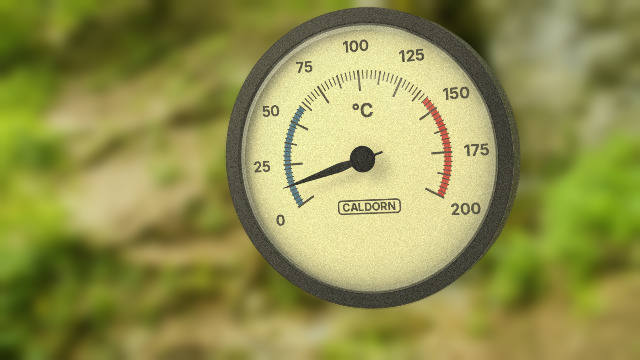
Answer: 12.5 °C
